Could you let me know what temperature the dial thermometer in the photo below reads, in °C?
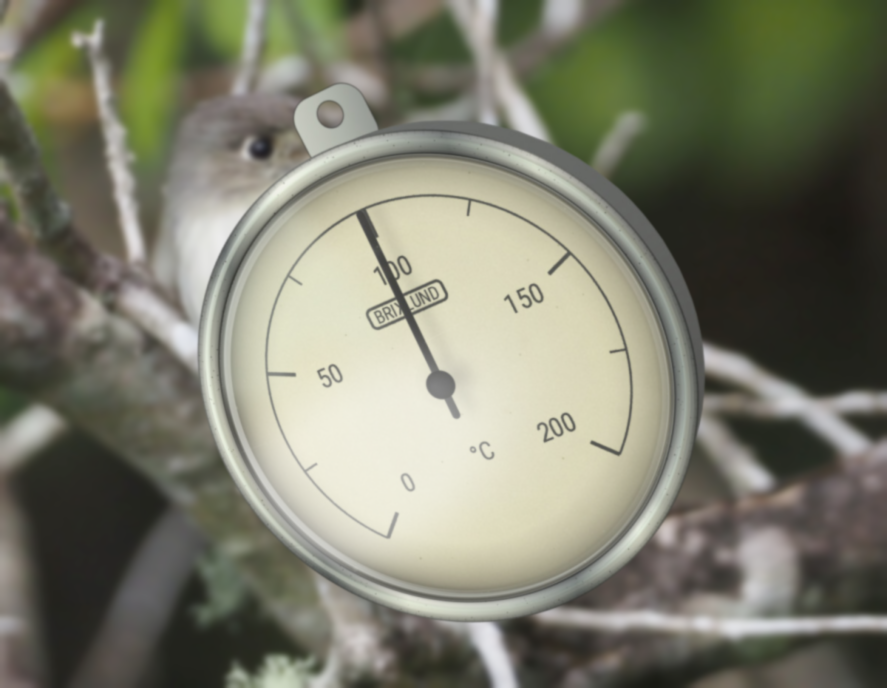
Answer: 100 °C
